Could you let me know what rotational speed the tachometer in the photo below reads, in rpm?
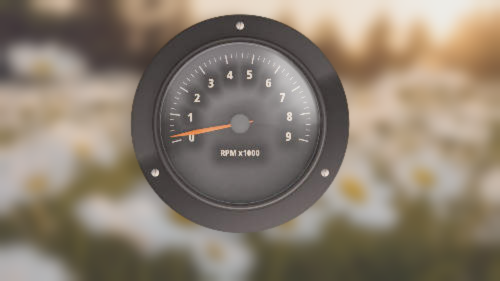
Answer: 200 rpm
